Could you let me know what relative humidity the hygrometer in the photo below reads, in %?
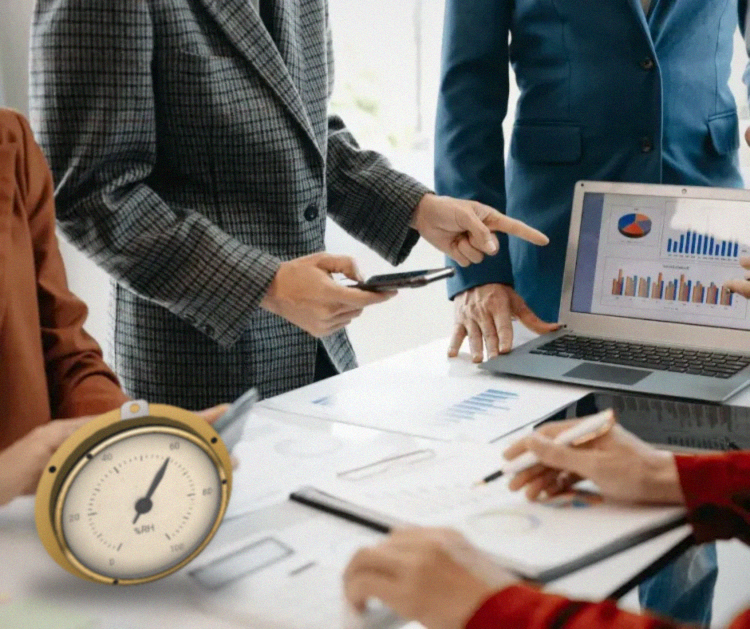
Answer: 60 %
